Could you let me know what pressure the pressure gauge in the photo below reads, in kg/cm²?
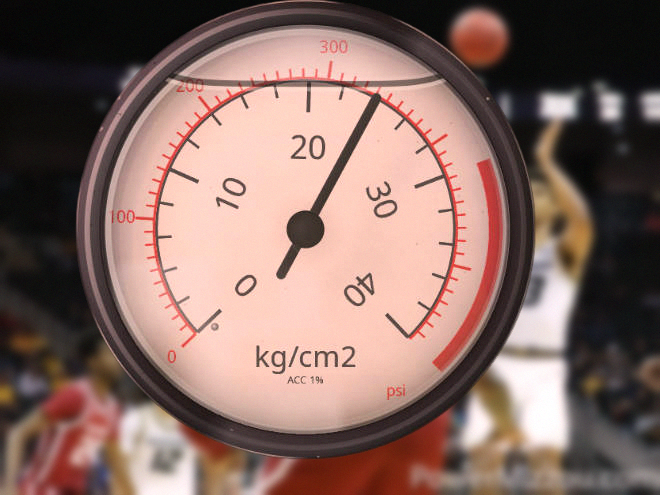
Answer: 24 kg/cm²
